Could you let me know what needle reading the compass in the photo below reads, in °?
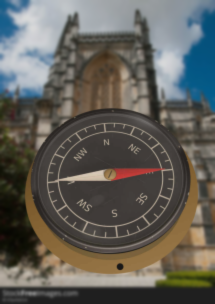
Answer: 90 °
